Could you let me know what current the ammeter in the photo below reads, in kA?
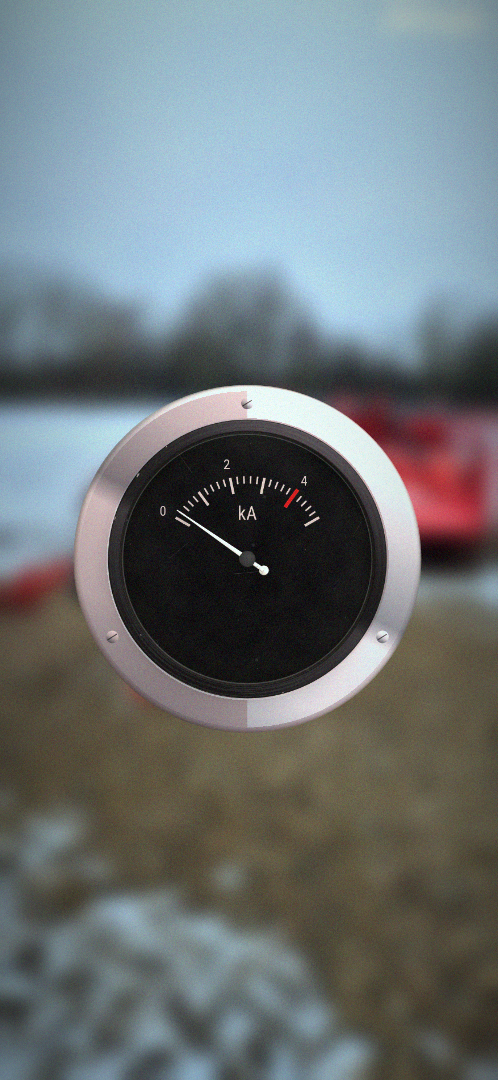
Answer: 0.2 kA
